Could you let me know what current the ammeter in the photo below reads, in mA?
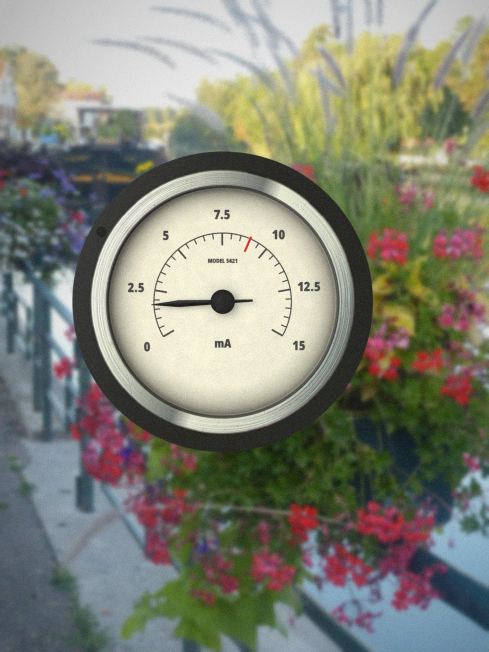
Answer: 1.75 mA
